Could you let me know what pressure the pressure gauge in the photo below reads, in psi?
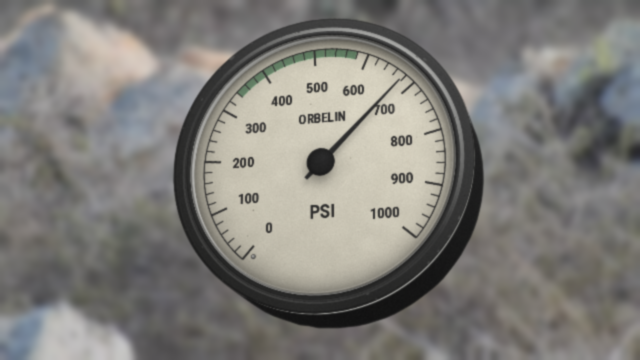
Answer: 680 psi
